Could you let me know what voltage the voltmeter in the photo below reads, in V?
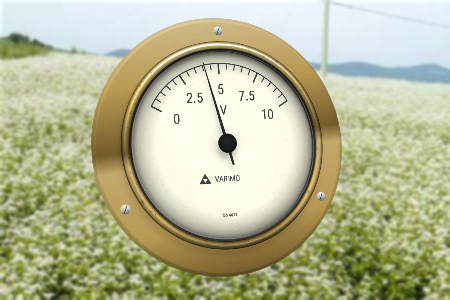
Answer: 4 V
